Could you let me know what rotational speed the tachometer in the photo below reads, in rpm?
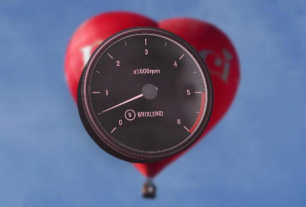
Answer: 500 rpm
